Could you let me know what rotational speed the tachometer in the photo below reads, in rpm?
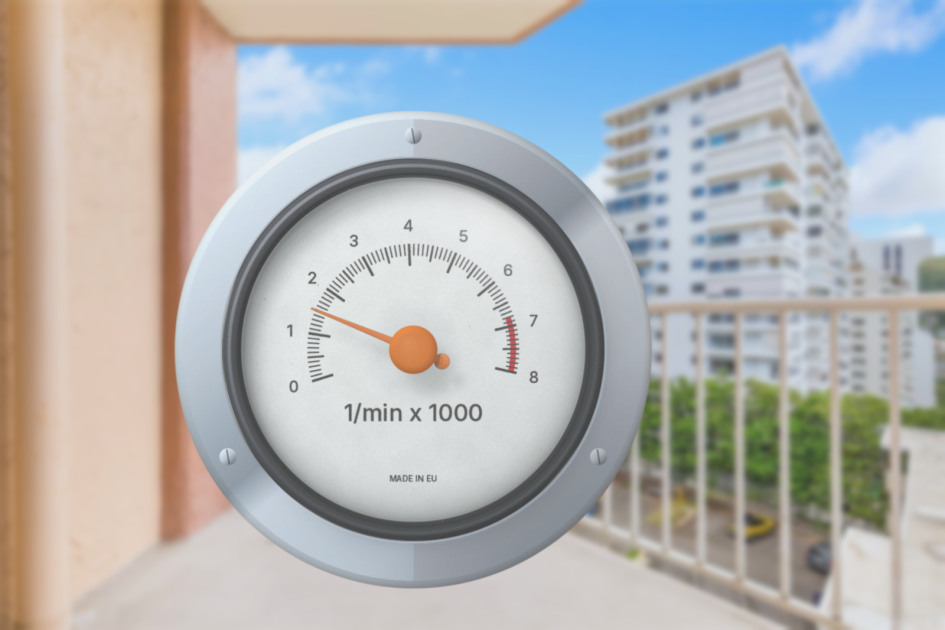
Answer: 1500 rpm
